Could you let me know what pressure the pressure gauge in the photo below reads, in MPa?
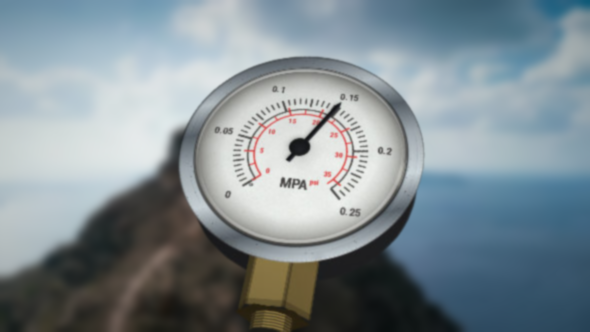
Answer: 0.15 MPa
